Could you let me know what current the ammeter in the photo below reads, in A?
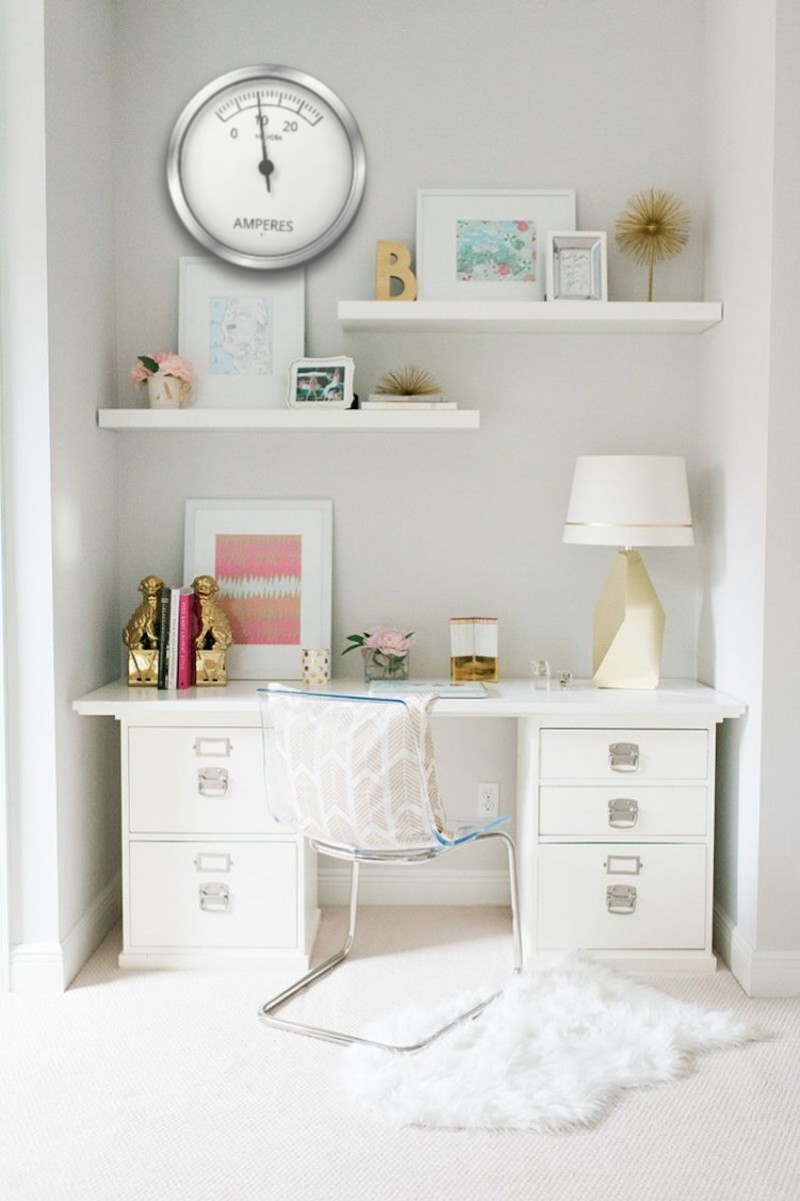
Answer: 10 A
